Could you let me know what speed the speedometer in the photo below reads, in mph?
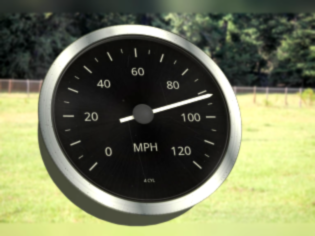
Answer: 92.5 mph
